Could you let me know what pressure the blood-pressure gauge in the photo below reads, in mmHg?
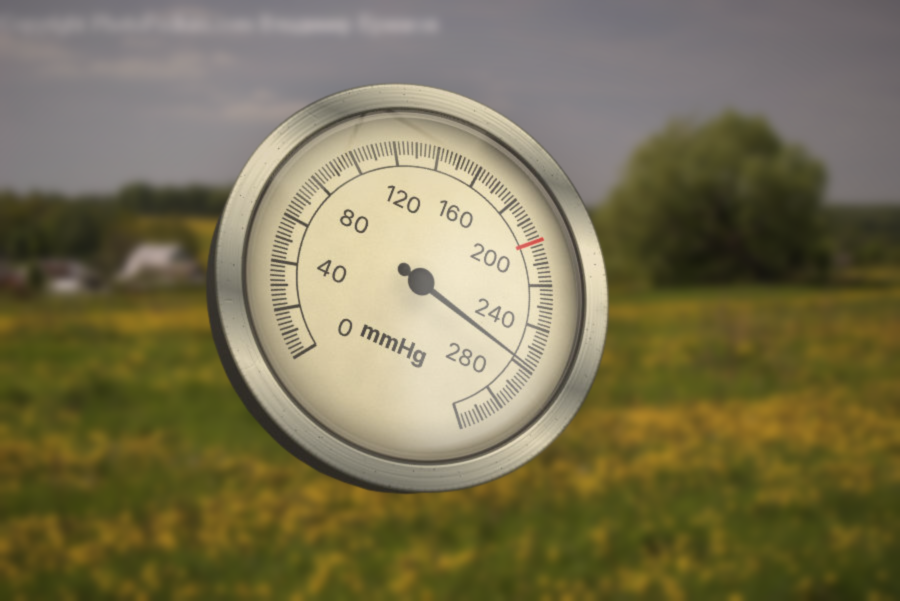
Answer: 260 mmHg
